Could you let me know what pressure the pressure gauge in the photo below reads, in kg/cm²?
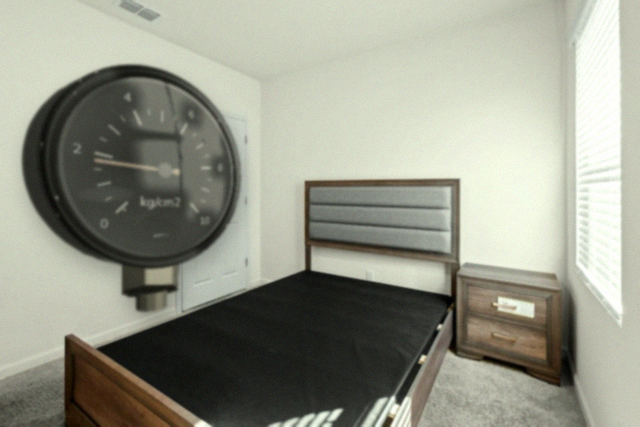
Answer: 1.75 kg/cm²
